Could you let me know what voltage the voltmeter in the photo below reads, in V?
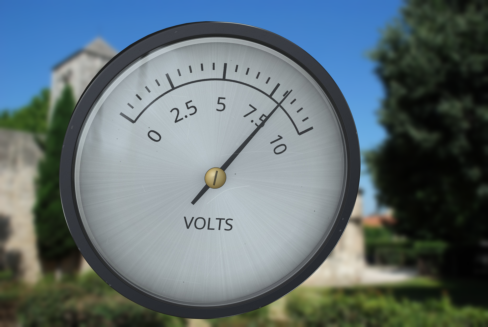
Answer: 8 V
